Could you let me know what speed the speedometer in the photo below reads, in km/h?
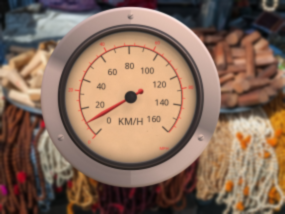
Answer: 10 km/h
